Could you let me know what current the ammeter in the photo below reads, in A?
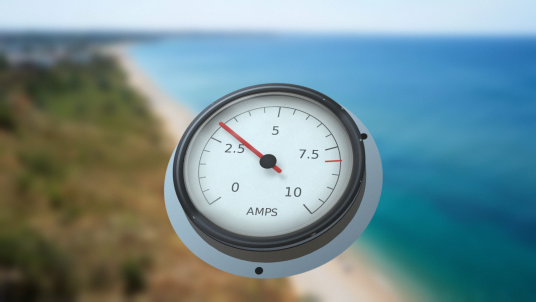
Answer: 3 A
